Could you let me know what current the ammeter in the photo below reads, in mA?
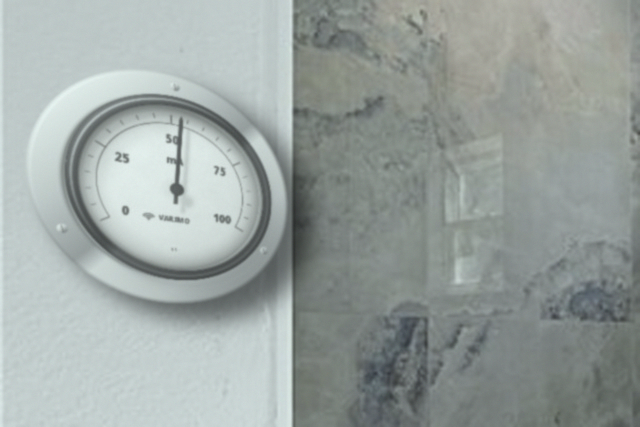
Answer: 52.5 mA
